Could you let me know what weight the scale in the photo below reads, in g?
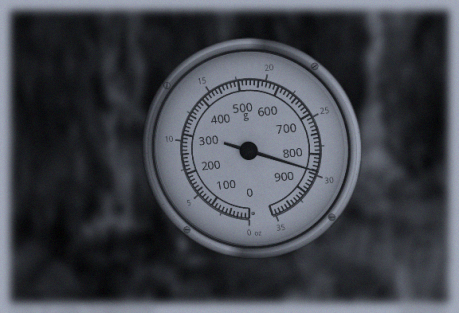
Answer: 840 g
